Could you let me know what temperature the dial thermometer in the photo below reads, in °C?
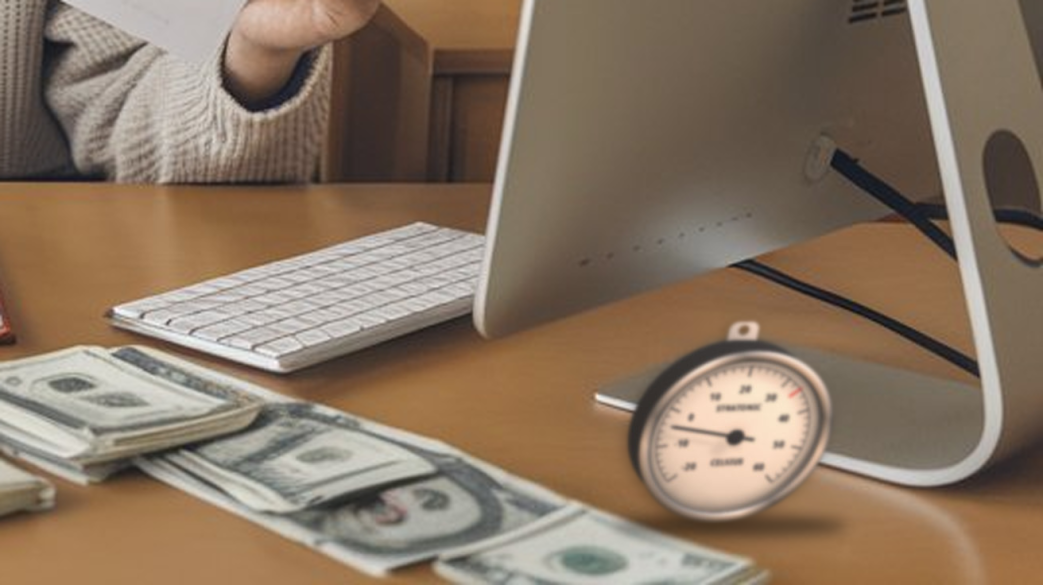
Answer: -4 °C
